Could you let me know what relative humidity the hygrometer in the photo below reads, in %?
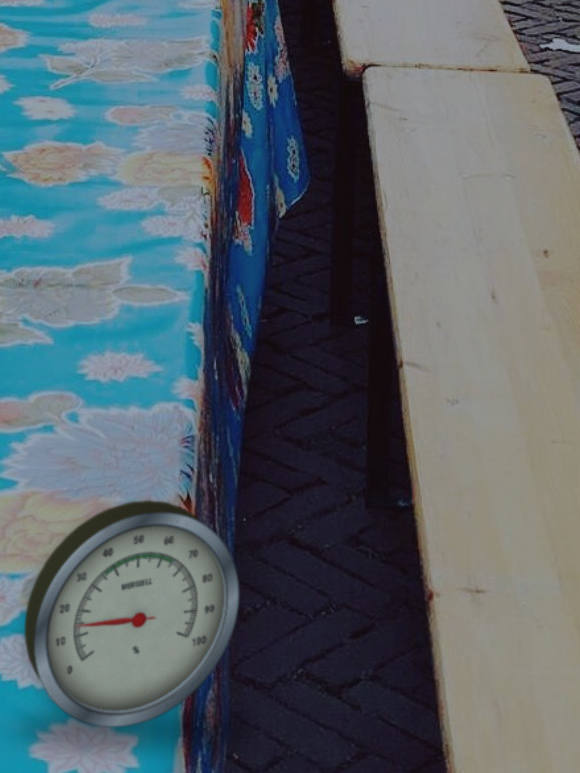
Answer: 15 %
